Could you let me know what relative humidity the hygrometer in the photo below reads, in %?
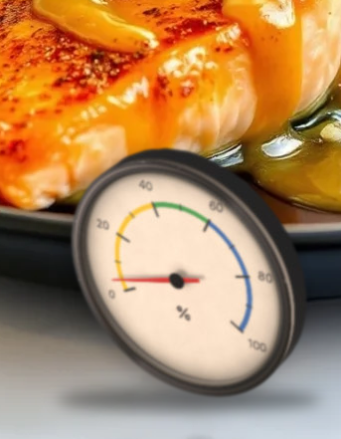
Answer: 5 %
